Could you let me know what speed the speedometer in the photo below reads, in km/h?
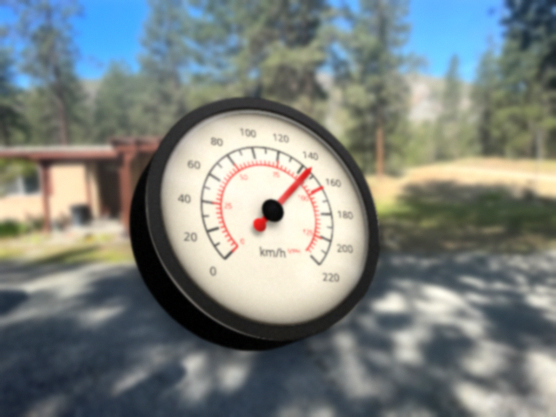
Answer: 145 km/h
